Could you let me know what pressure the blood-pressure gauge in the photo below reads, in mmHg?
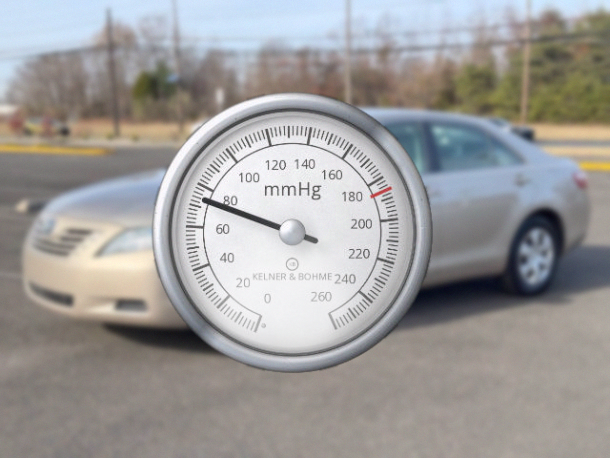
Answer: 74 mmHg
